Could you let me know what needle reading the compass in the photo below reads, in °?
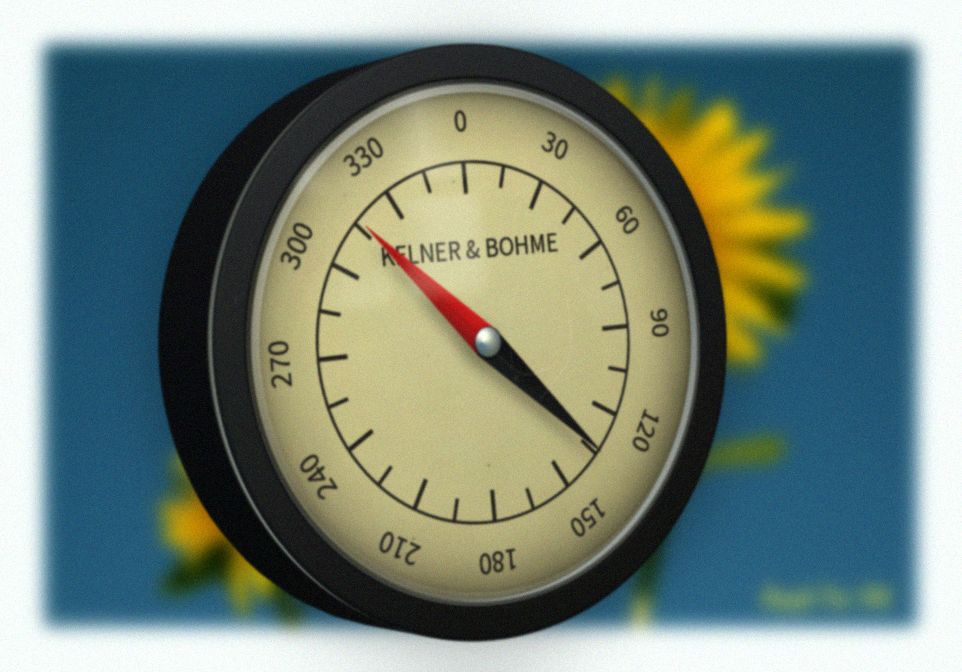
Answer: 315 °
